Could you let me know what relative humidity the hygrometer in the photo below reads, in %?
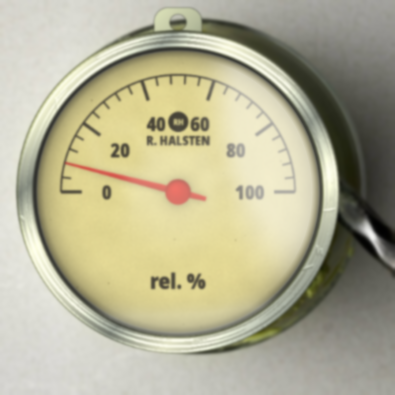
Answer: 8 %
